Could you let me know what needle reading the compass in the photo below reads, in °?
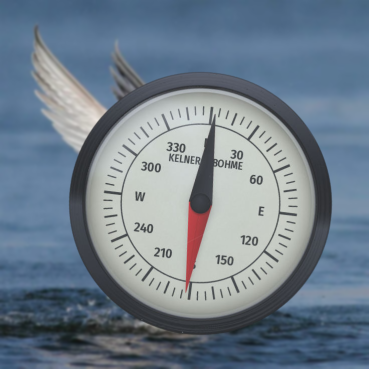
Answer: 182.5 °
